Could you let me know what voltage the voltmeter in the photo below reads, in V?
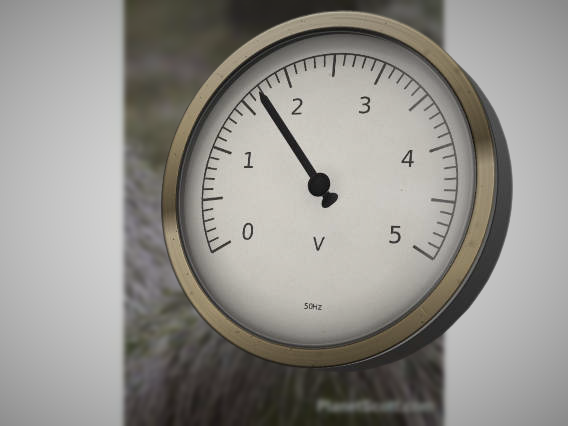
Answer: 1.7 V
